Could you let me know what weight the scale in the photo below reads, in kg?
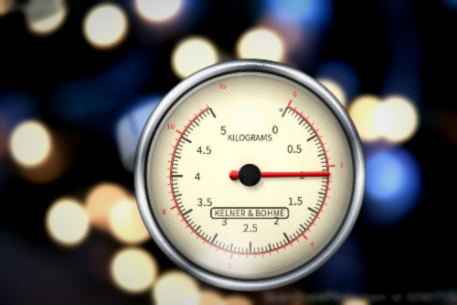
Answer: 1 kg
